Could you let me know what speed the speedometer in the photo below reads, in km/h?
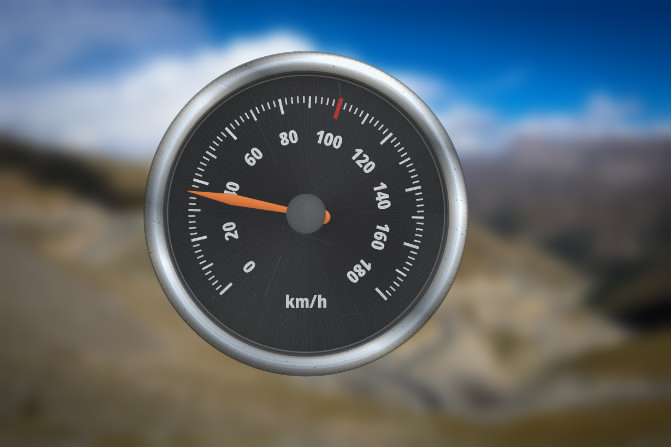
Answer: 36 km/h
